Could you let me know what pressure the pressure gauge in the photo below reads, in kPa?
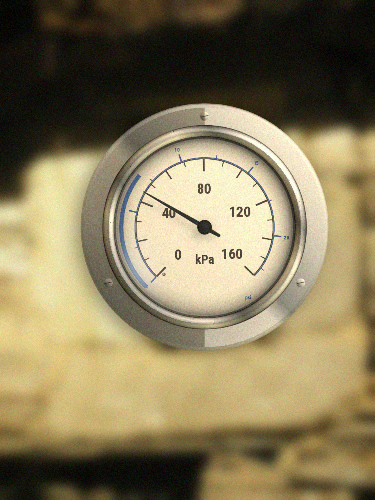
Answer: 45 kPa
